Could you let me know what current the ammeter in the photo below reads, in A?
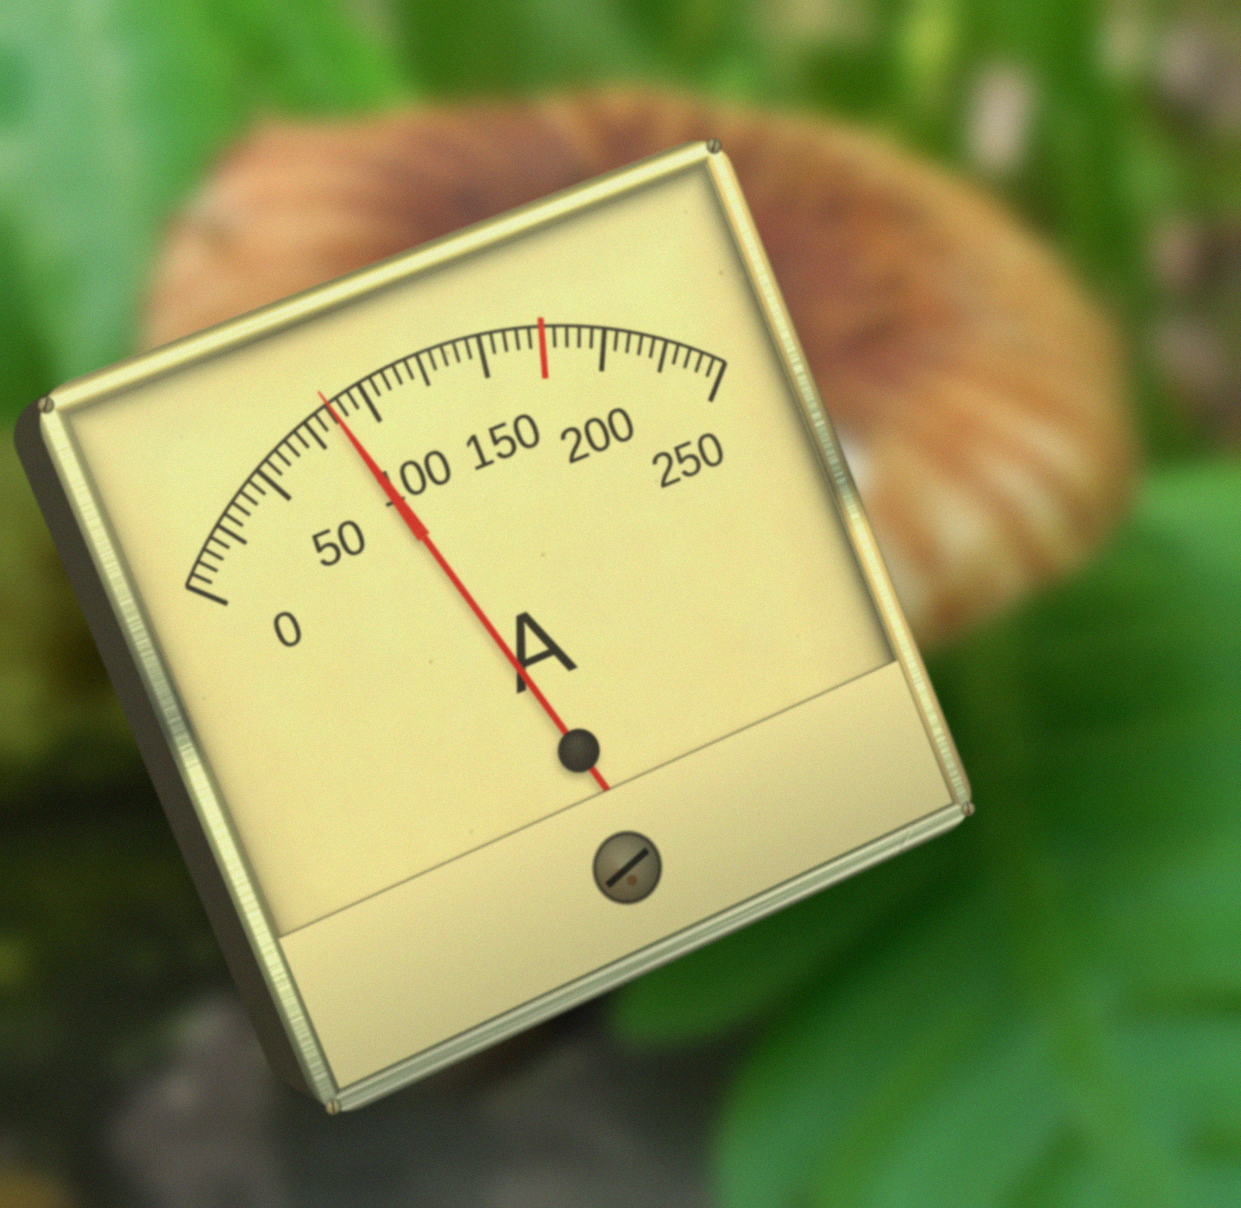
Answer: 85 A
